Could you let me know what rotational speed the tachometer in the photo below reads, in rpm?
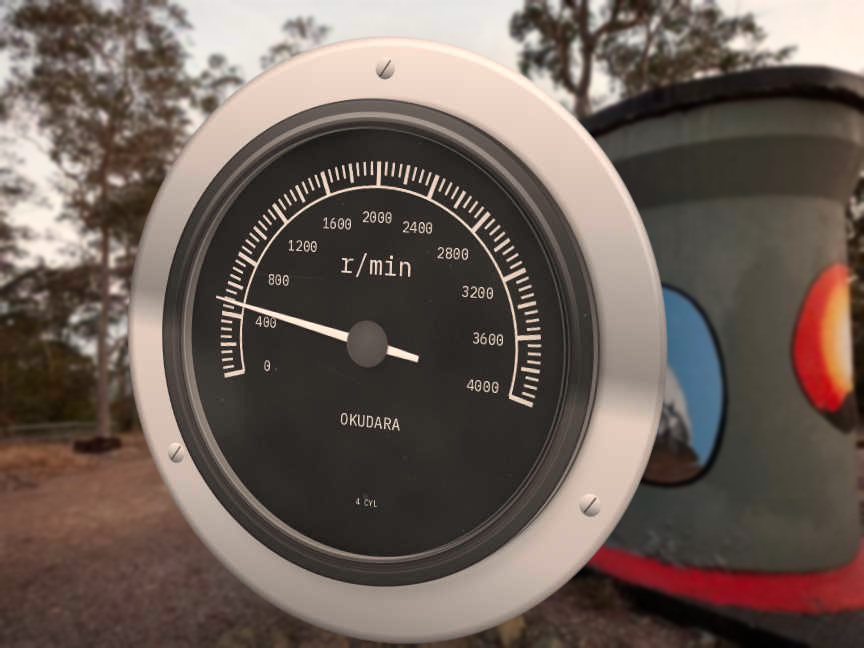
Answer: 500 rpm
